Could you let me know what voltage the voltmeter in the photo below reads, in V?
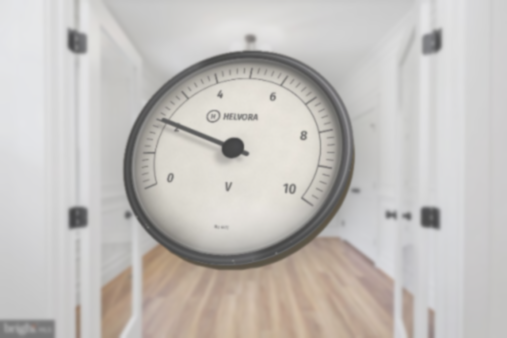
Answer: 2 V
